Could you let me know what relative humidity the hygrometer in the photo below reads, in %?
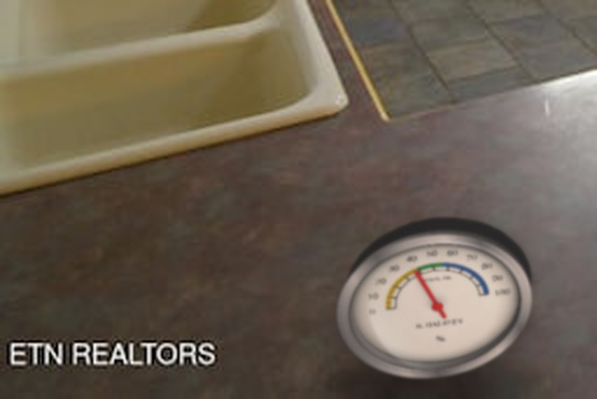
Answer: 40 %
